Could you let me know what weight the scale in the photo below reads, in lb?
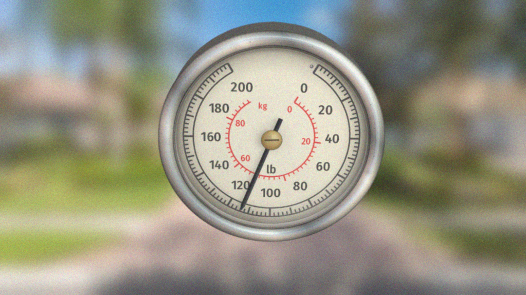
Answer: 114 lb
